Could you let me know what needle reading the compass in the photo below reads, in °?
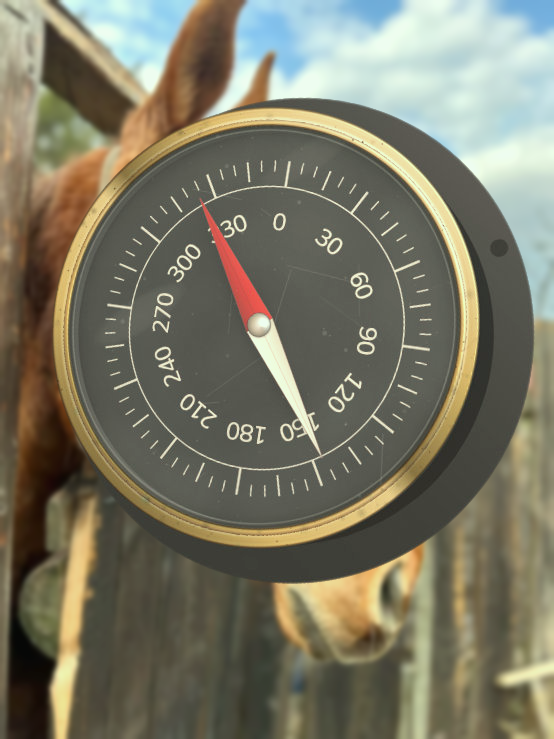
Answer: 325 °
